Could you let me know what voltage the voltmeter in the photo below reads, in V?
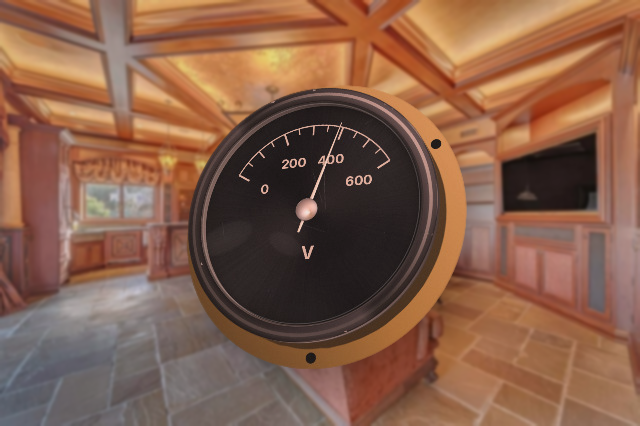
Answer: 400 V
